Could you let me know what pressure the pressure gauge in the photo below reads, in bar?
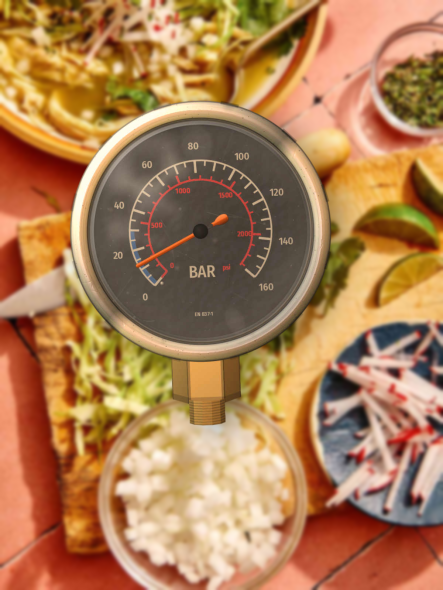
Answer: 12.5 bar
